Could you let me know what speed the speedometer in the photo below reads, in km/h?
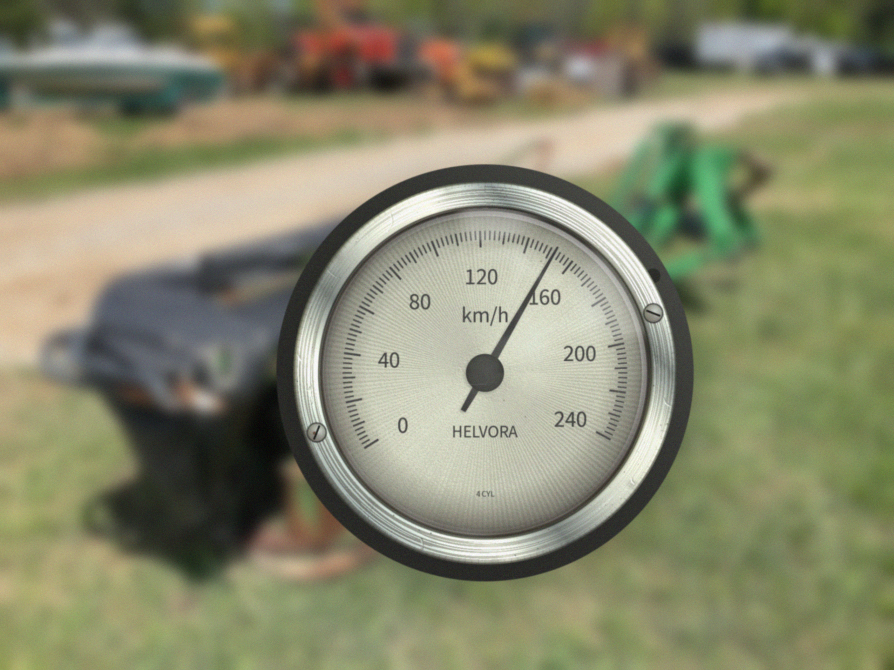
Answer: 152 km/h
